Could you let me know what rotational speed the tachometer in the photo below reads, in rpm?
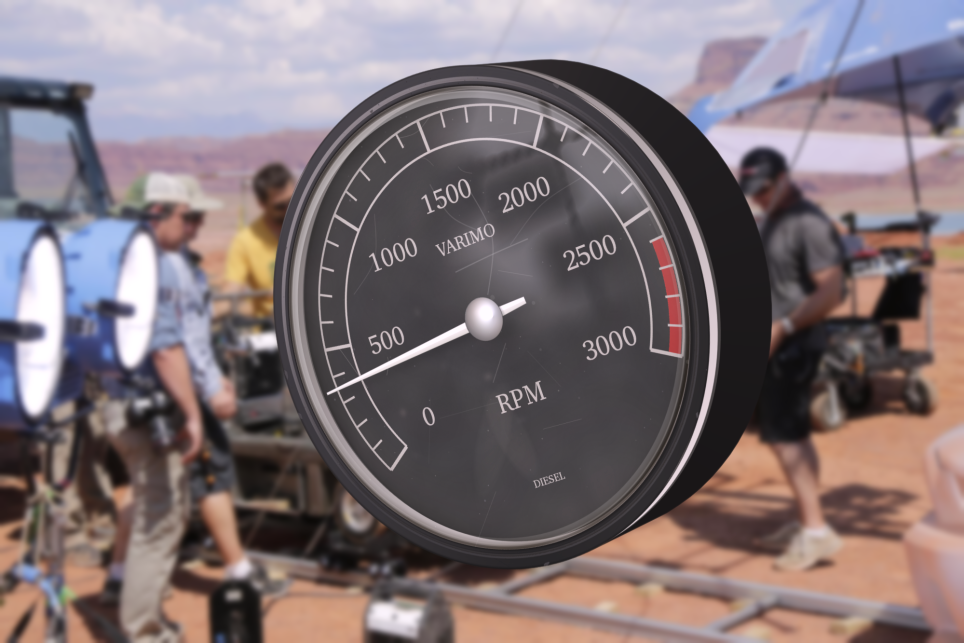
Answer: 350 rpm
